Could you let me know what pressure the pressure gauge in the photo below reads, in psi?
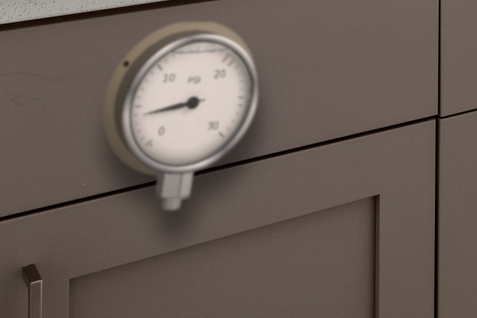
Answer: 4 psi
